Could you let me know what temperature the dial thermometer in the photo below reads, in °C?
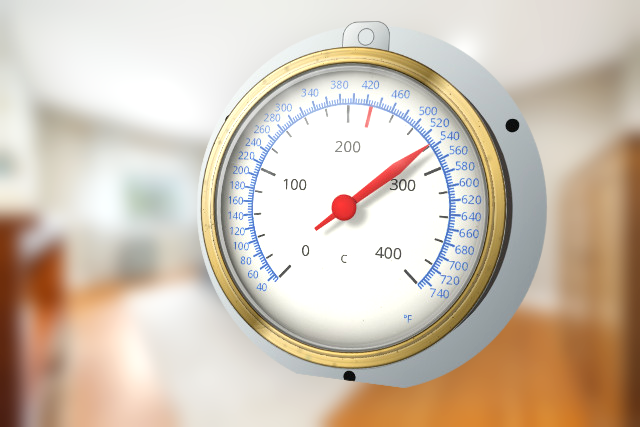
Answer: 280 °C
